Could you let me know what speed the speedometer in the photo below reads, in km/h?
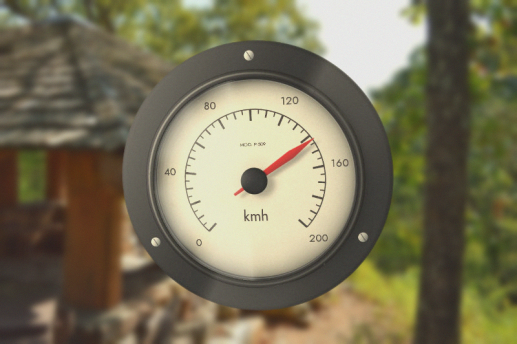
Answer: 142.5 km/h
